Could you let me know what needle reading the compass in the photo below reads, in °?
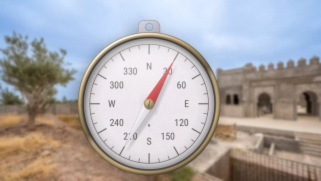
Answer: 30 °
